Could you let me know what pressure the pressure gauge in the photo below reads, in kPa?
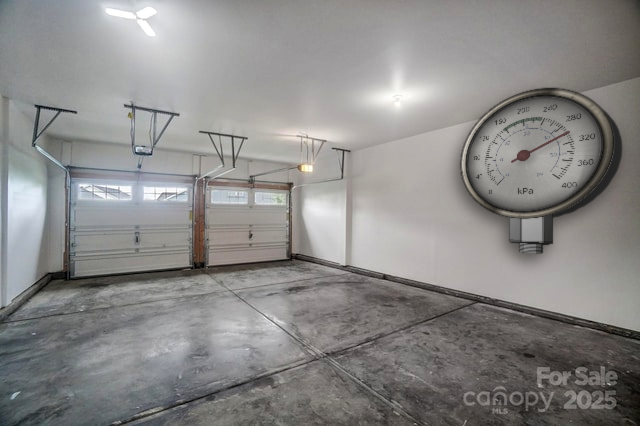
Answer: 300 kPa
